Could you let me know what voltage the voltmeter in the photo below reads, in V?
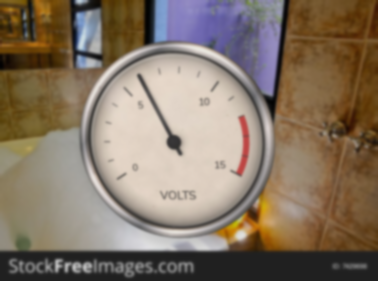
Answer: 6 V
